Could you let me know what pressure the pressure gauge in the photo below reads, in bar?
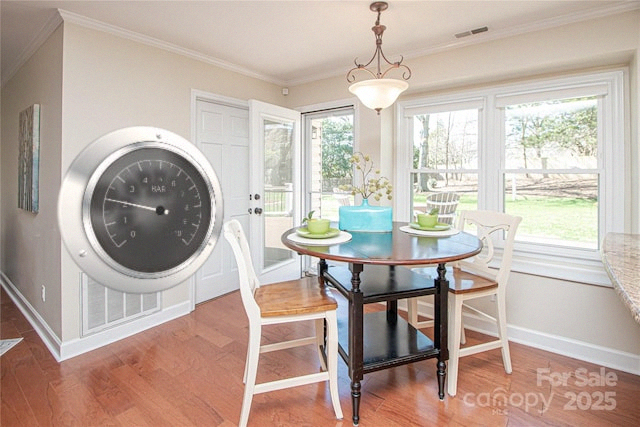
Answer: 2 bar
